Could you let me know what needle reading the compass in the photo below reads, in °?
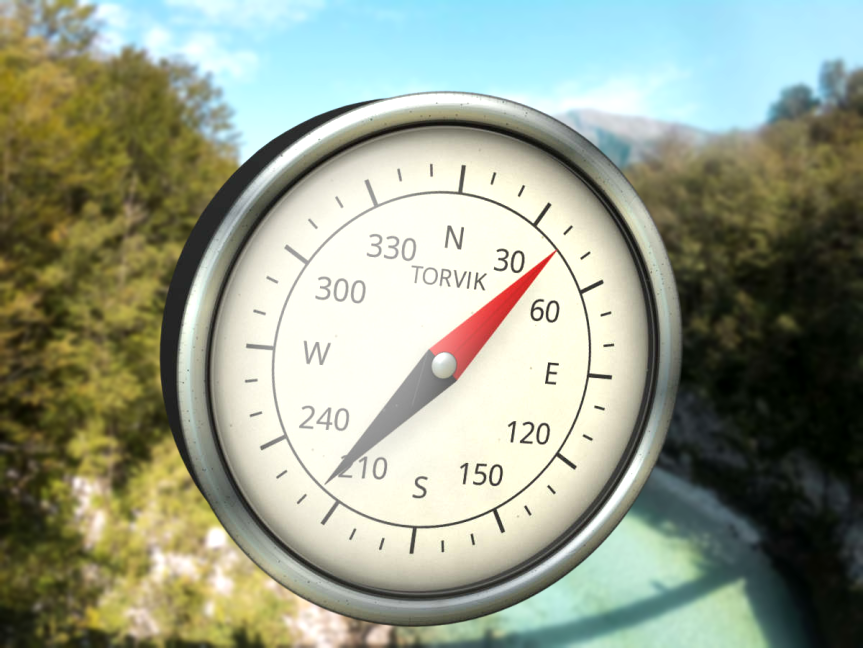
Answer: 40 °
